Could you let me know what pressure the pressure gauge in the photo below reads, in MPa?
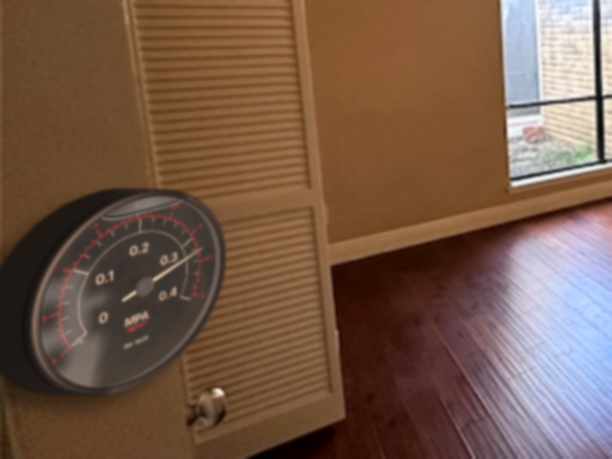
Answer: 0.32 MPa
